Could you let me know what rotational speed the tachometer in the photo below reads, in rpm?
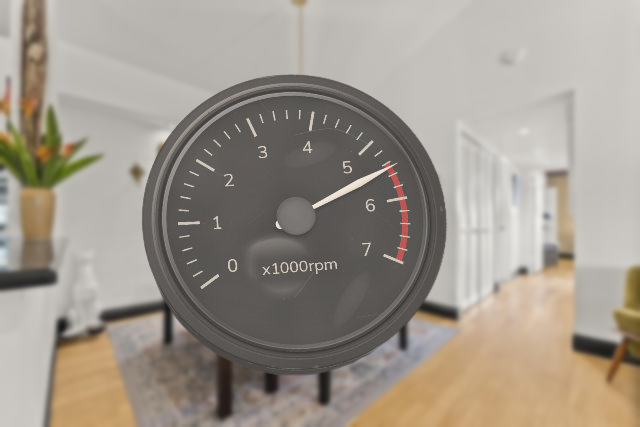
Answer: 5500 rpm
